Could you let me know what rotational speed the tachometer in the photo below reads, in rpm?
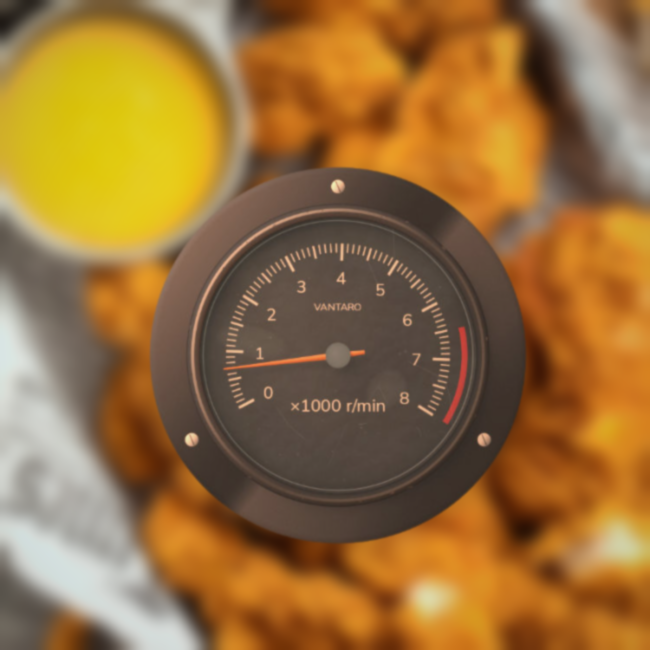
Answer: 700 rpm
